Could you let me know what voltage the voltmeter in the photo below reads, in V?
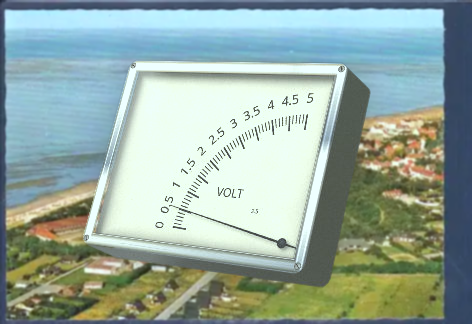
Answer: 0.5 V
